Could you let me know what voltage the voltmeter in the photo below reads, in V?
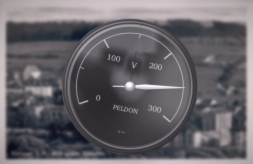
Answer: 250 V
